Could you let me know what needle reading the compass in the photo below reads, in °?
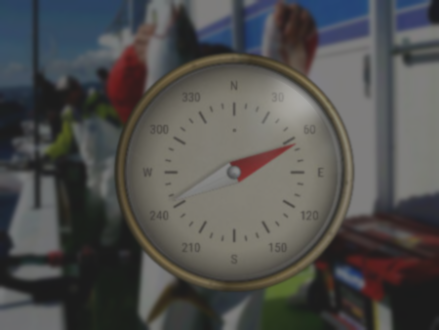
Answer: 65 °
